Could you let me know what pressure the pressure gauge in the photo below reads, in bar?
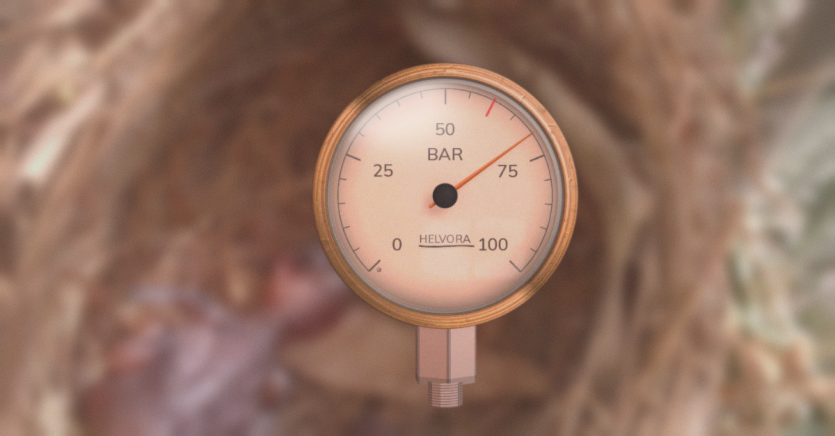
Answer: 70 bar
